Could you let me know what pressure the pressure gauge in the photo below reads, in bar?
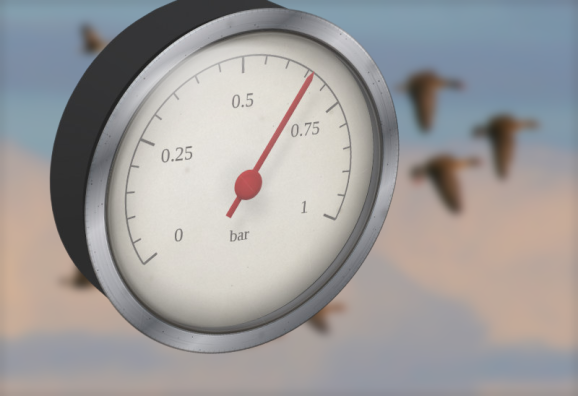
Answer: 0.65 bar
